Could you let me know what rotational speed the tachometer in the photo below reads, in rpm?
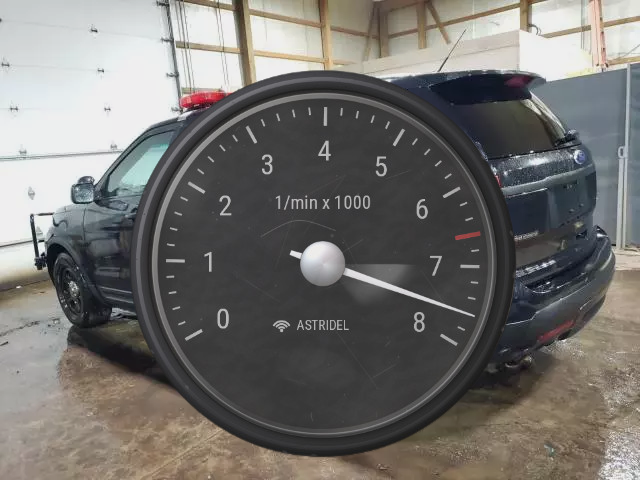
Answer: 7600 rpm
